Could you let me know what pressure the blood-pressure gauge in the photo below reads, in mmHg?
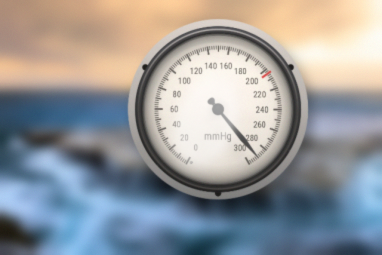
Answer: 290 mmHg
